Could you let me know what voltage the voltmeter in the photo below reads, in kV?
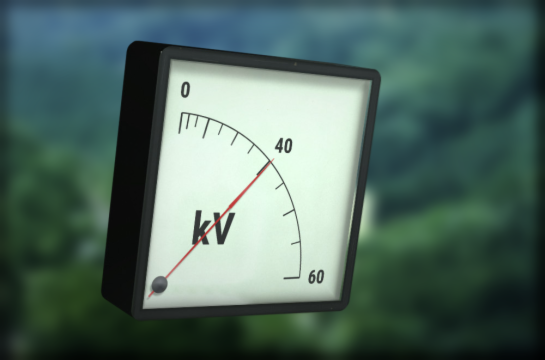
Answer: 40 kV
